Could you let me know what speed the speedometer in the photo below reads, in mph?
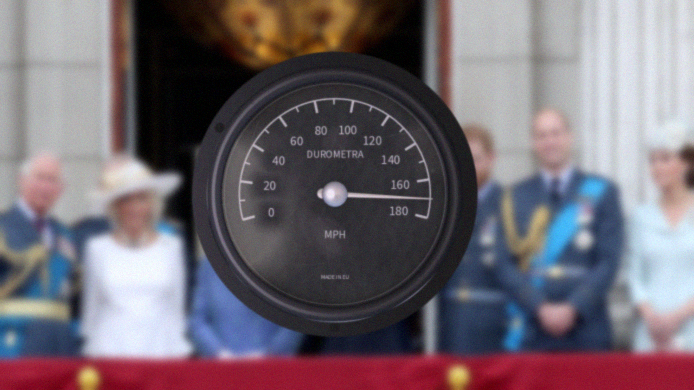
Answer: 170 mph
